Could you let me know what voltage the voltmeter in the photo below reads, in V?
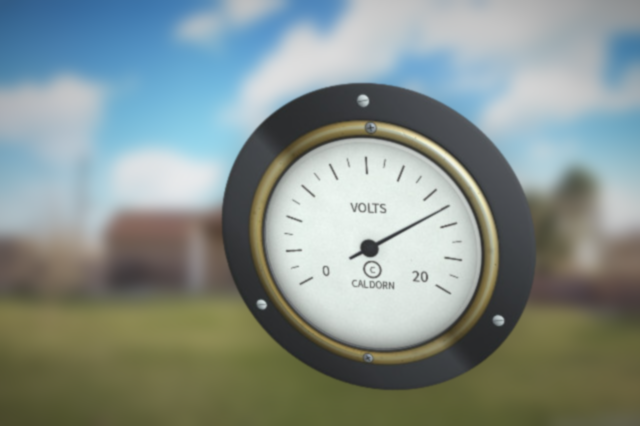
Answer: 15 V
